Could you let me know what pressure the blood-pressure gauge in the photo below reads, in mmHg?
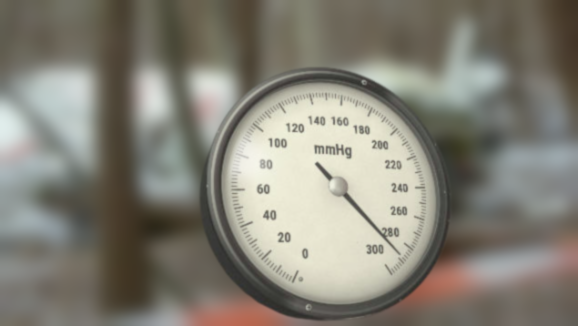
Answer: 290 mmHg
